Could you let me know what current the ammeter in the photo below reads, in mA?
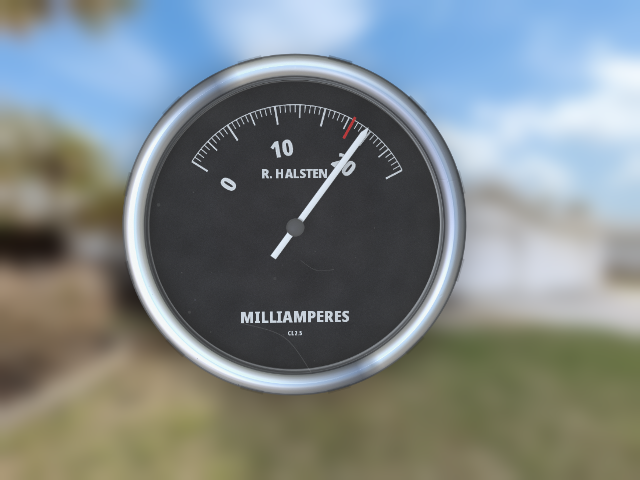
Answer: 19.5 mA
